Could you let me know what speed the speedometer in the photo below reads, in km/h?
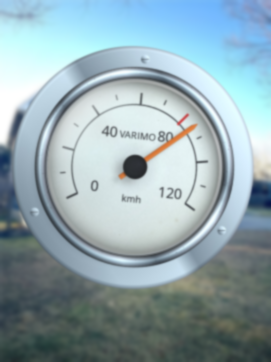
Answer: 85 km/h
